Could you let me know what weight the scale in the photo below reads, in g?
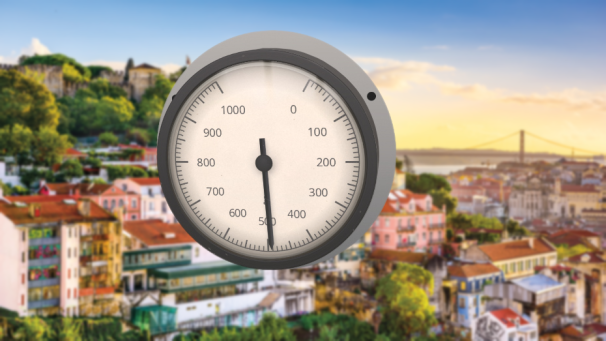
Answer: 490 g
